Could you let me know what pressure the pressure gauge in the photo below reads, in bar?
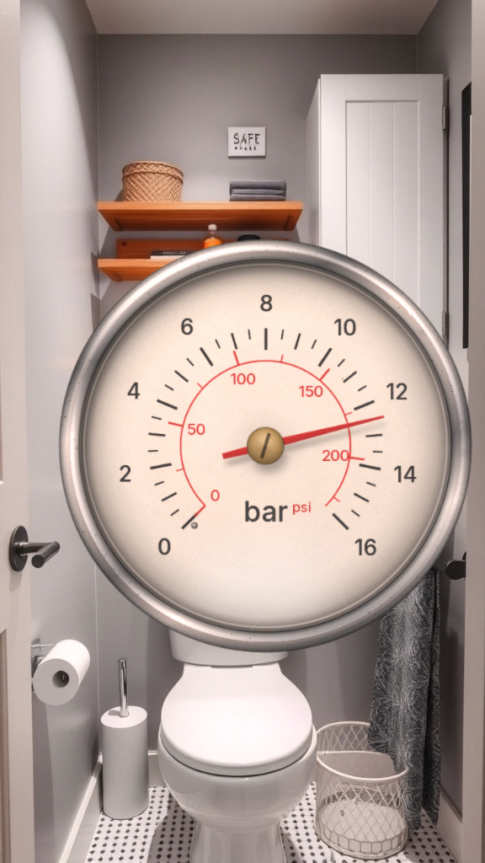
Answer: 12.5 bar
